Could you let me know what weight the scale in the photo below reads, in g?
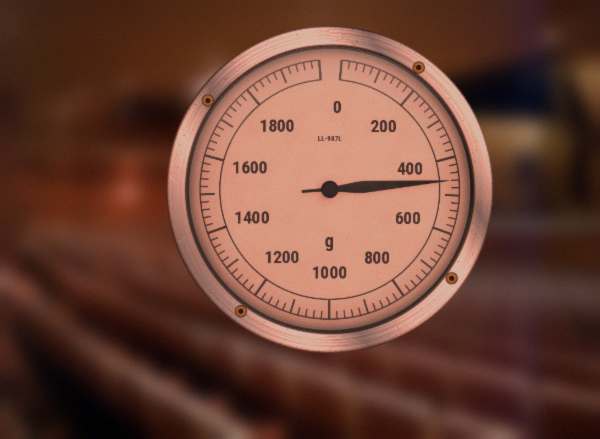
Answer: 460 g
